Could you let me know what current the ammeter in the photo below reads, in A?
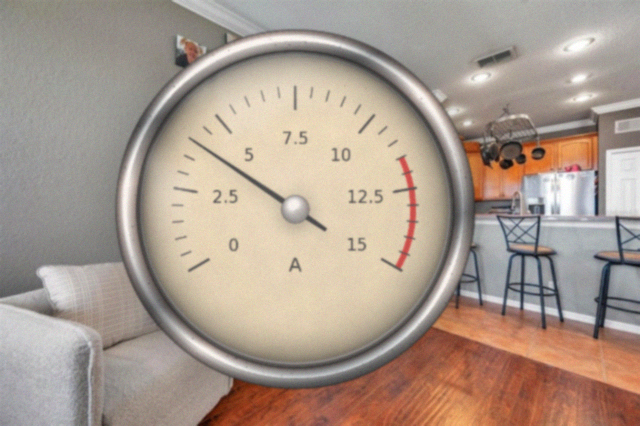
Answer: 4 A
